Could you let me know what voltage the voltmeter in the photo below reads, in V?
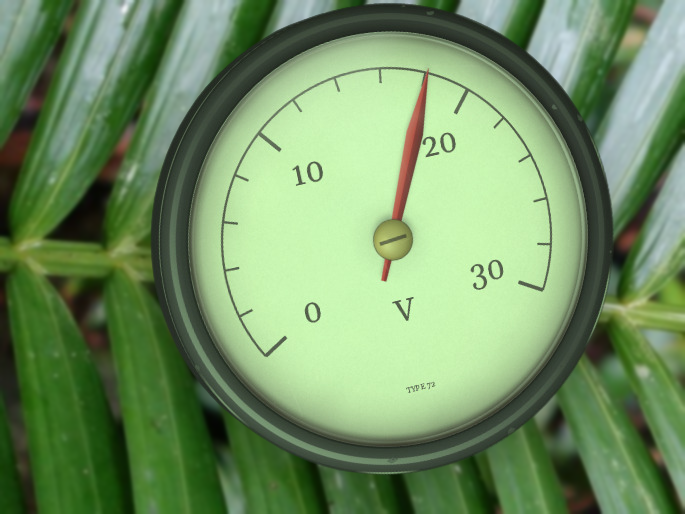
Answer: 18 V
